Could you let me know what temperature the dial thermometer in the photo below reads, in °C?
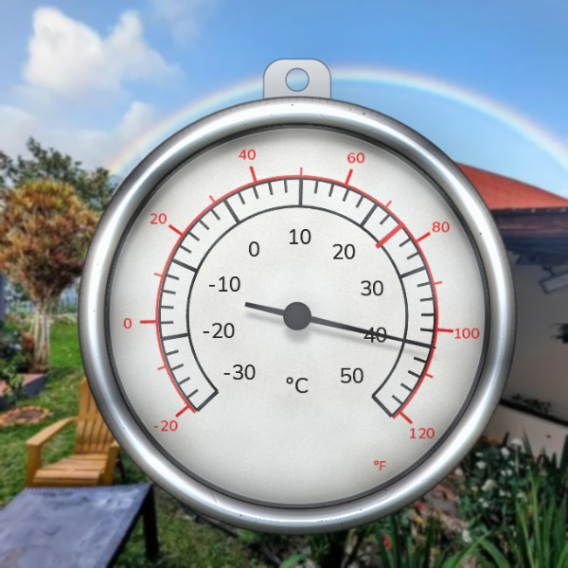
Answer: 40 °C
